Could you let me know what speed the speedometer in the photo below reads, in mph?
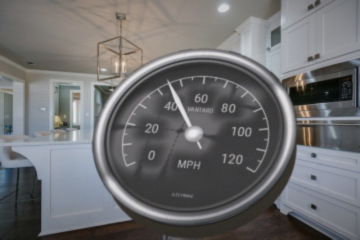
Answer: 45 mph
